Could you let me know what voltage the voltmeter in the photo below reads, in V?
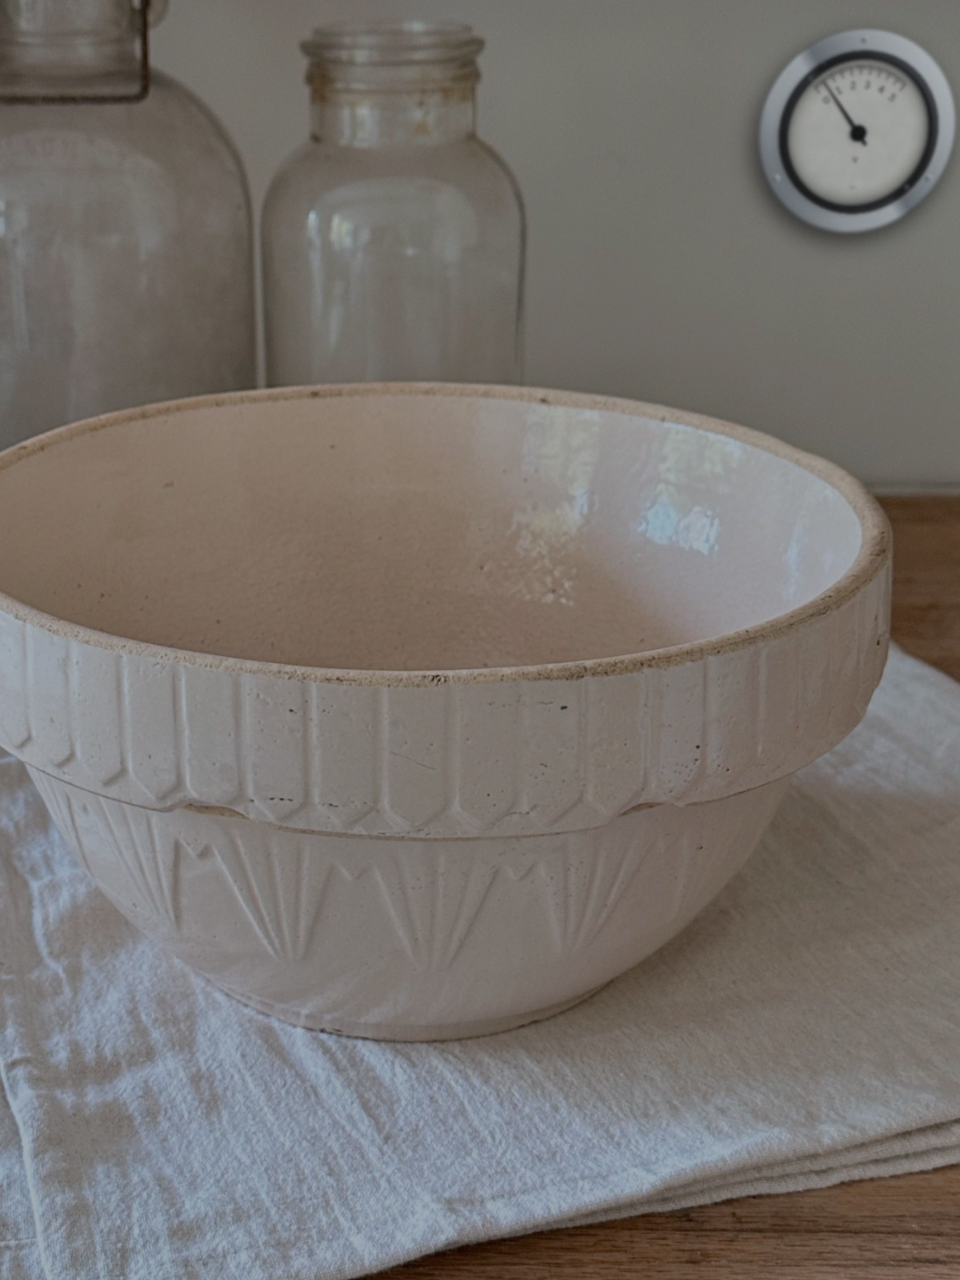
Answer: 0.5 V
